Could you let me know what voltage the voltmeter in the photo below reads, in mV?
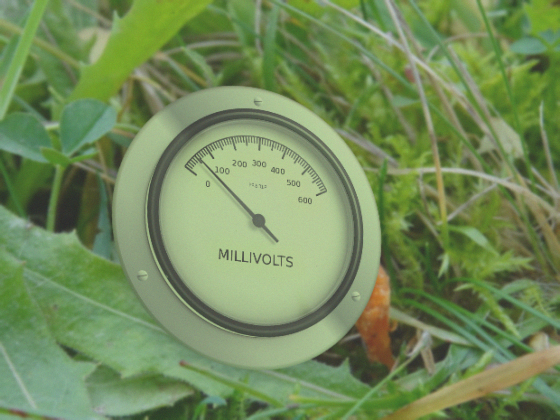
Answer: 50 mV
